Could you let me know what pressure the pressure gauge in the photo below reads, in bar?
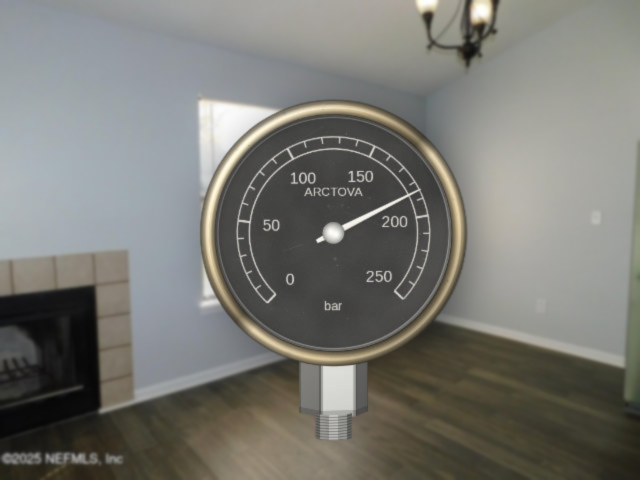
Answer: 185 bar
